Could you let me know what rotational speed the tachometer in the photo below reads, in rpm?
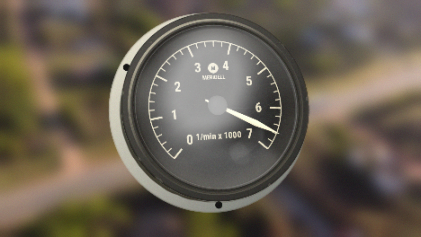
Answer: 6600 rpm
